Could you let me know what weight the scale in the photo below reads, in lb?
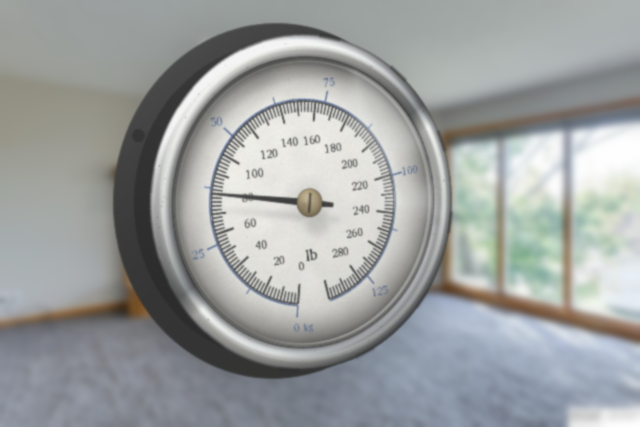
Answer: 80 lb
